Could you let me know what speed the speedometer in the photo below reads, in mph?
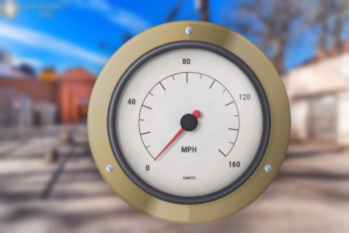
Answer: 0 mph
